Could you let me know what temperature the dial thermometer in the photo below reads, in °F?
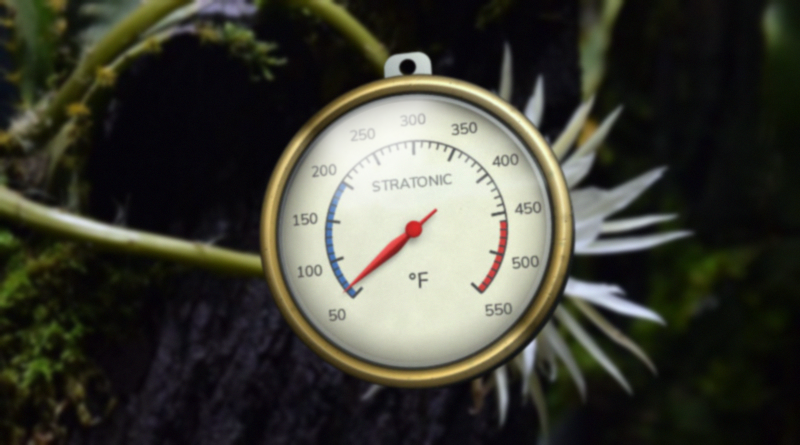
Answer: 60 °F
